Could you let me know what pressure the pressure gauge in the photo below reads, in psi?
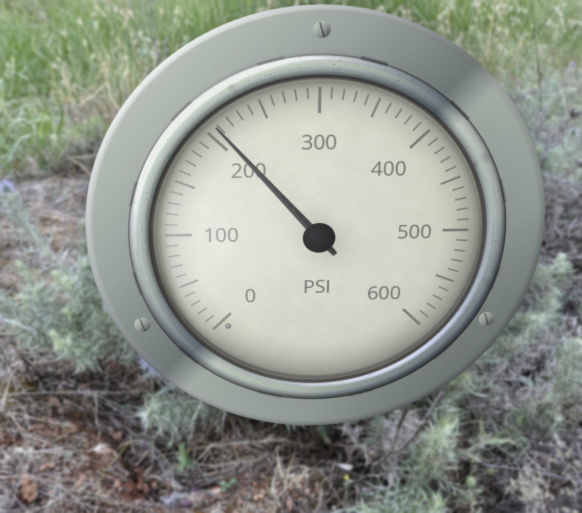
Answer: 210 psi
